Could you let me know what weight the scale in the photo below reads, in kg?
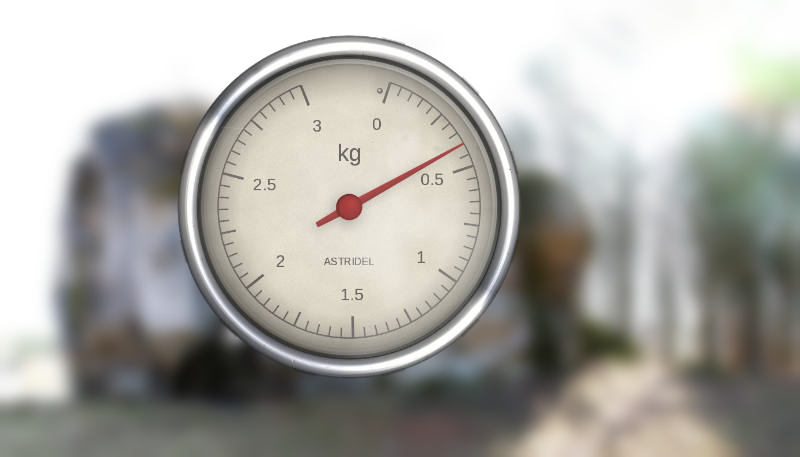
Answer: 0.4 kg
